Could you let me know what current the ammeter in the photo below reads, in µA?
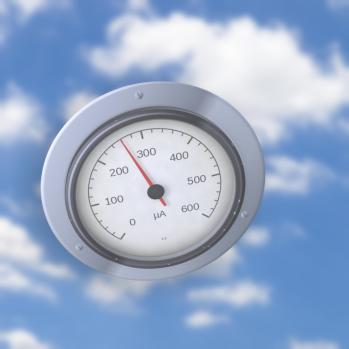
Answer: 260 µA
